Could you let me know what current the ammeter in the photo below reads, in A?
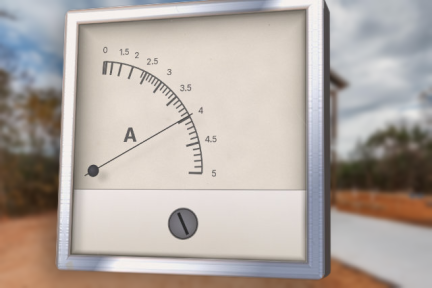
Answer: 4 A
